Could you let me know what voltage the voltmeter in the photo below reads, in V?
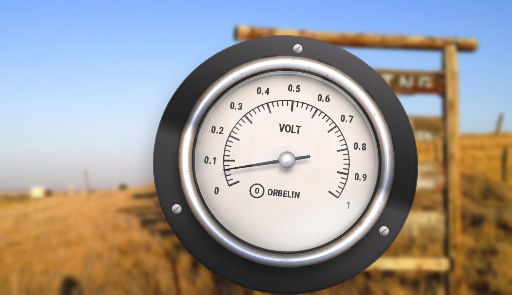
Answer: 0.06 V
